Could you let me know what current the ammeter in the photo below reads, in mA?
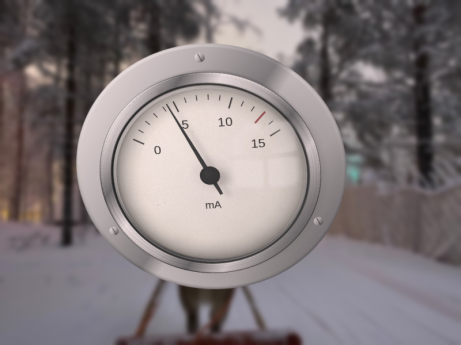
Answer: 4.5 mA
